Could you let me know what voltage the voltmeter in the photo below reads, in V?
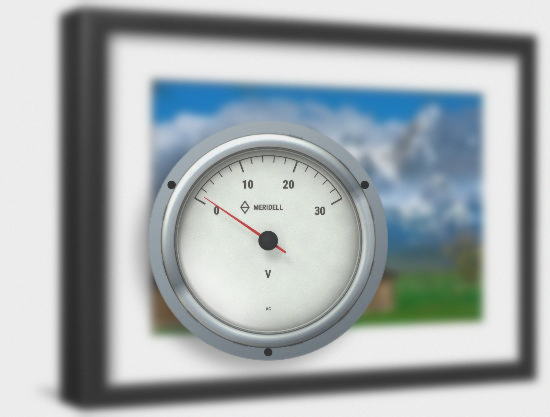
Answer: 1 V
